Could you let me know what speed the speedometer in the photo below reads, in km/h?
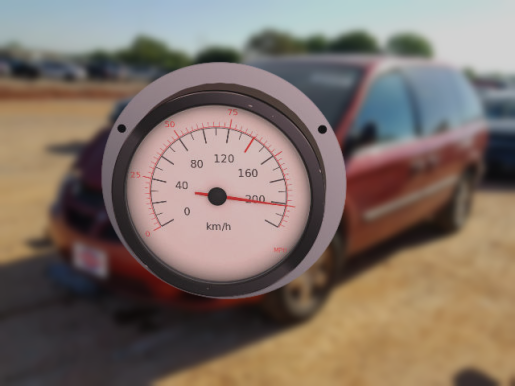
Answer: 200 km/h
